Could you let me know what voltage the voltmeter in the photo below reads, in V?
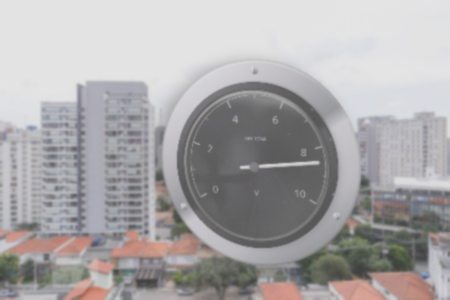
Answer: 8.5 V
